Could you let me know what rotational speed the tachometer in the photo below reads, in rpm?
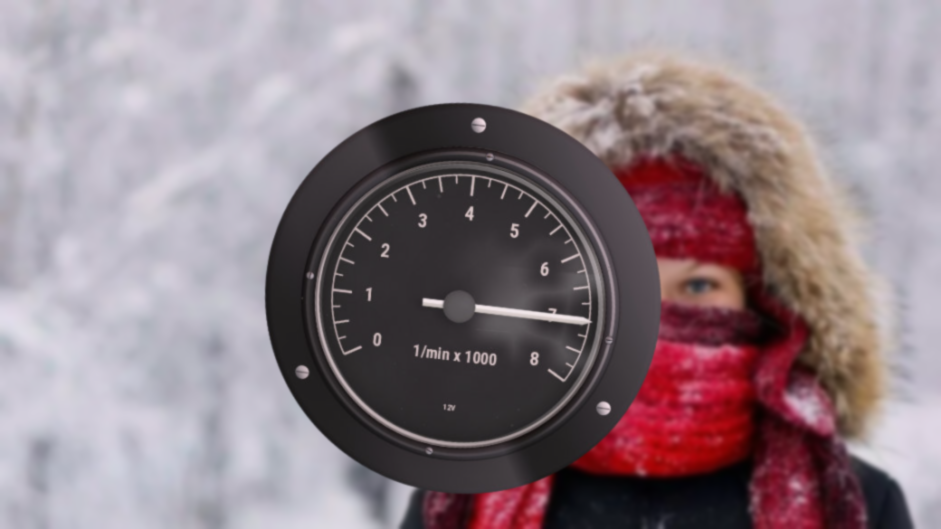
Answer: 7000 rpm
